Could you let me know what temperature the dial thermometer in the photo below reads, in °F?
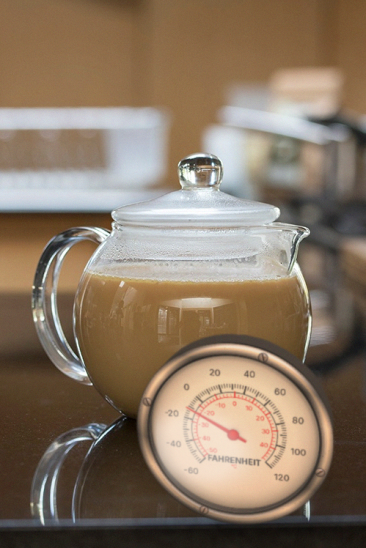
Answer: -10 °F
